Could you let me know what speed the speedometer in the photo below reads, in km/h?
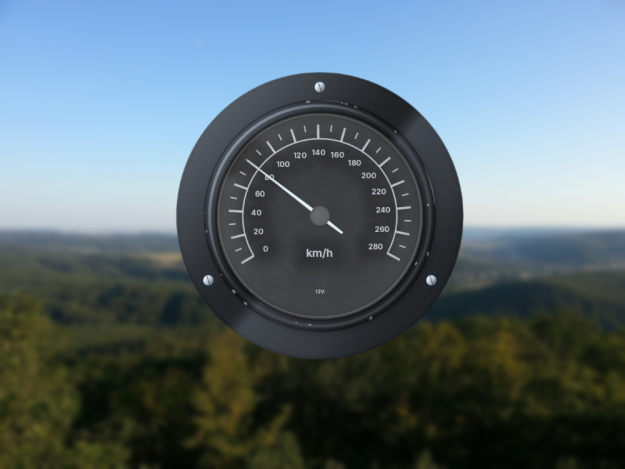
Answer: 80 km/h
